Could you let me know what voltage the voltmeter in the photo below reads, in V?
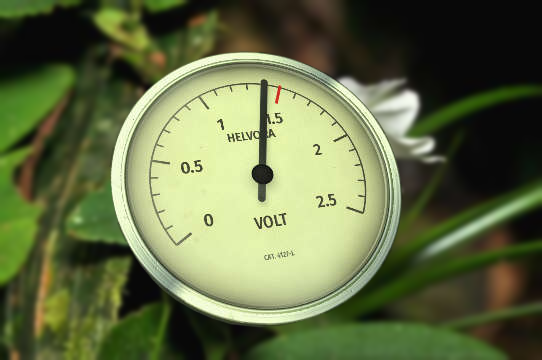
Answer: 1.4 V
